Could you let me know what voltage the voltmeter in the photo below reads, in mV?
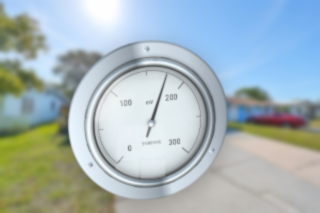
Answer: 175 mV
